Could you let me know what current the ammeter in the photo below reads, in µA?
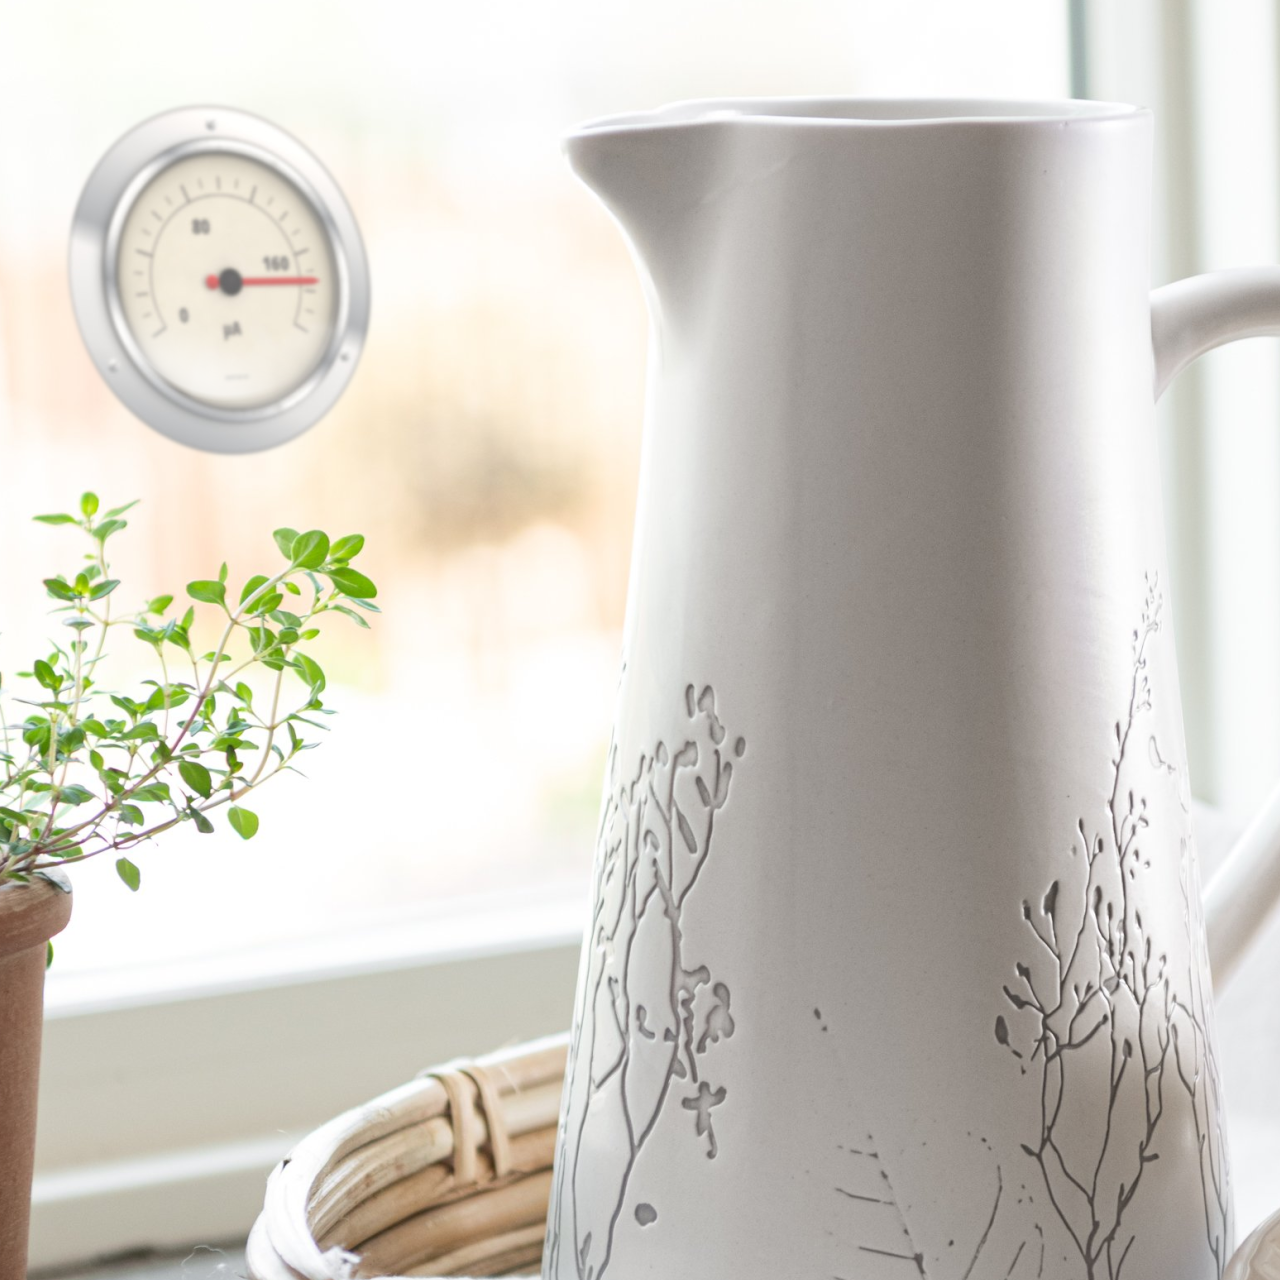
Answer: 175 µA
